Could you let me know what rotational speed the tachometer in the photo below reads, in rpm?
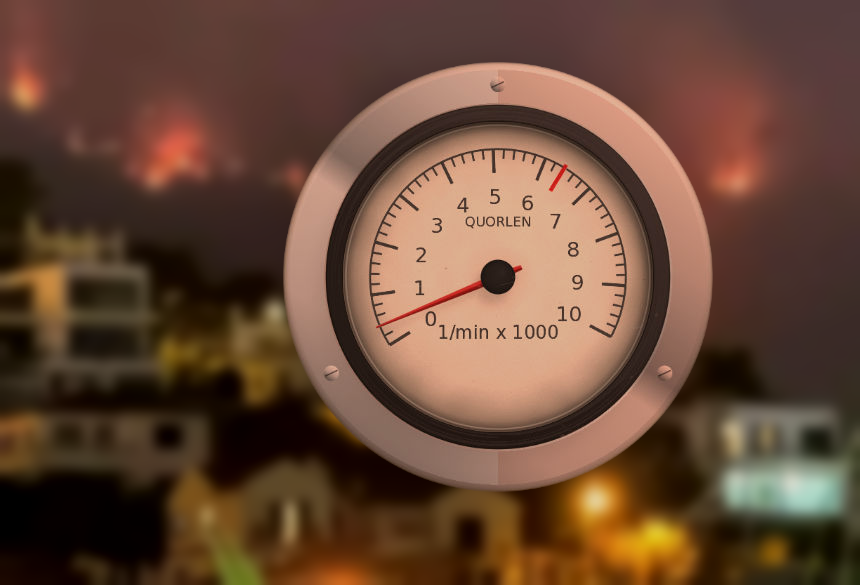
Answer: 400 rpm
